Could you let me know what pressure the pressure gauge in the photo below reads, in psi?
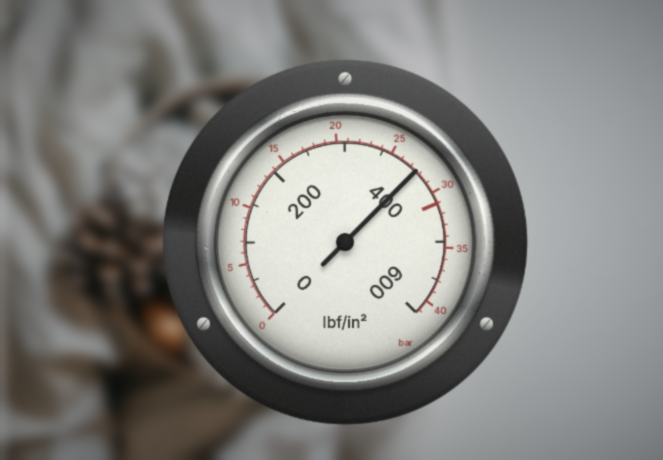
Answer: 400 psi
